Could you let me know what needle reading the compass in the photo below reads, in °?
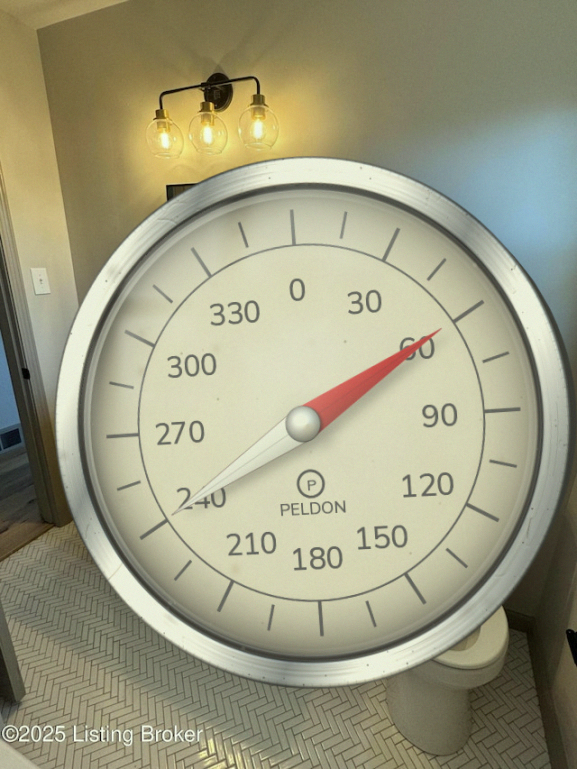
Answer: 60 °
